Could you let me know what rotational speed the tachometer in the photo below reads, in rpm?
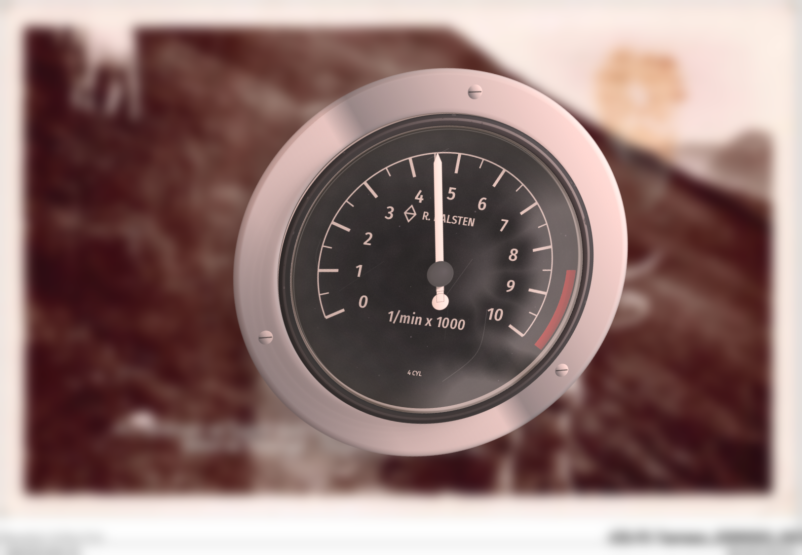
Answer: 4500 rpm
